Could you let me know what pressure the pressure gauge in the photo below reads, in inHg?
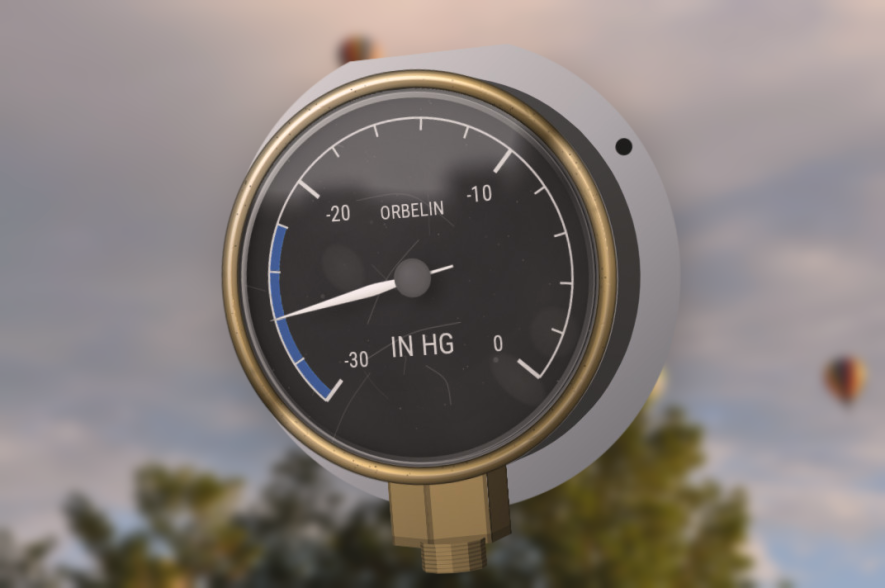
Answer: -26 inHg
